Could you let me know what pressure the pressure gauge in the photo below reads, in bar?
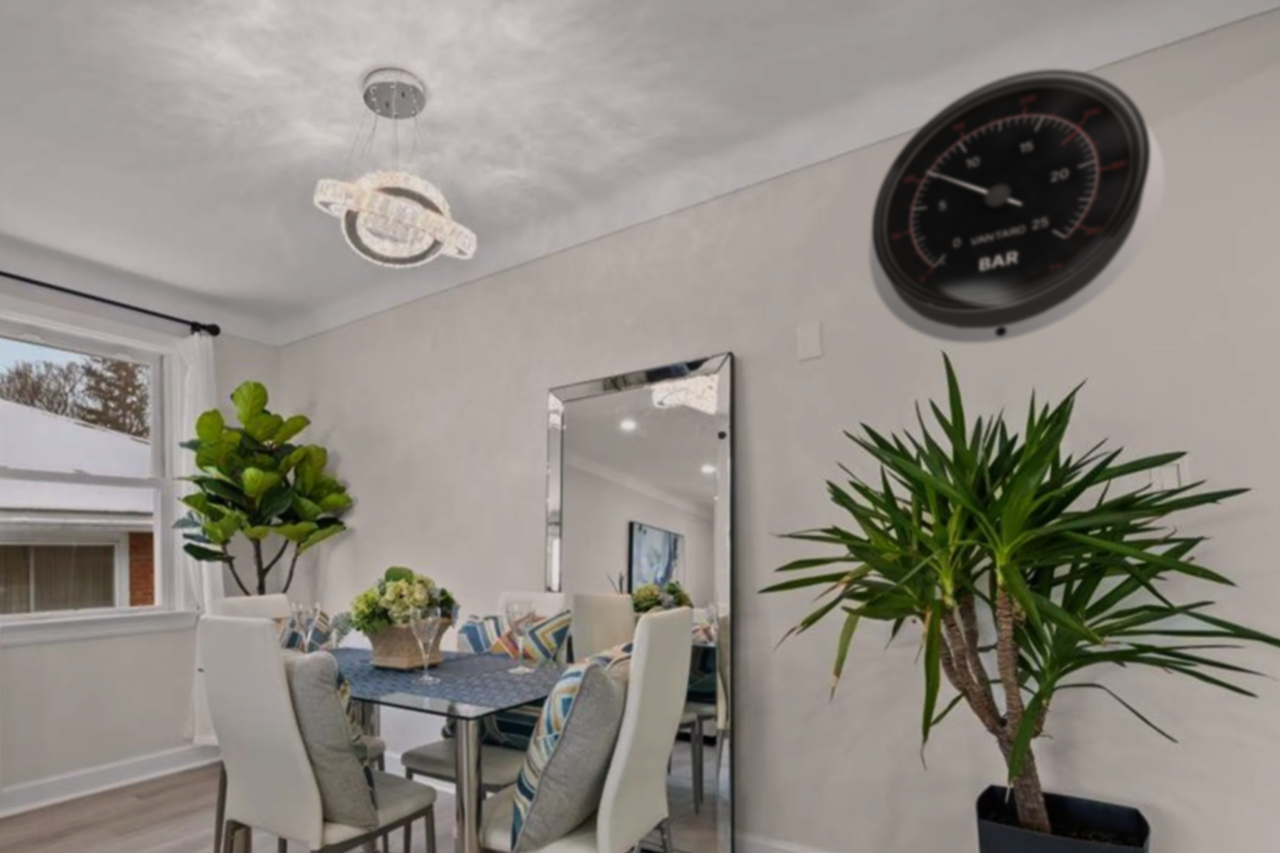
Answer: 7.5 bar
